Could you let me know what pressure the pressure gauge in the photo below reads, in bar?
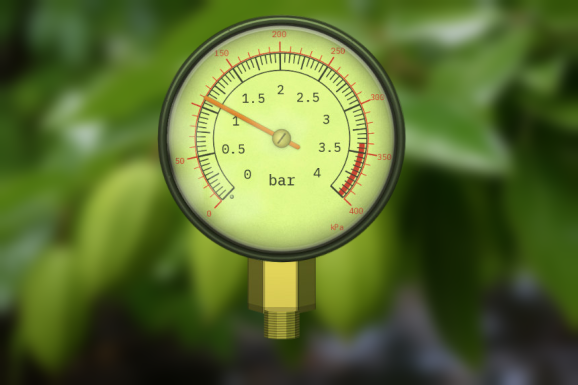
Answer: 1.1 bar
